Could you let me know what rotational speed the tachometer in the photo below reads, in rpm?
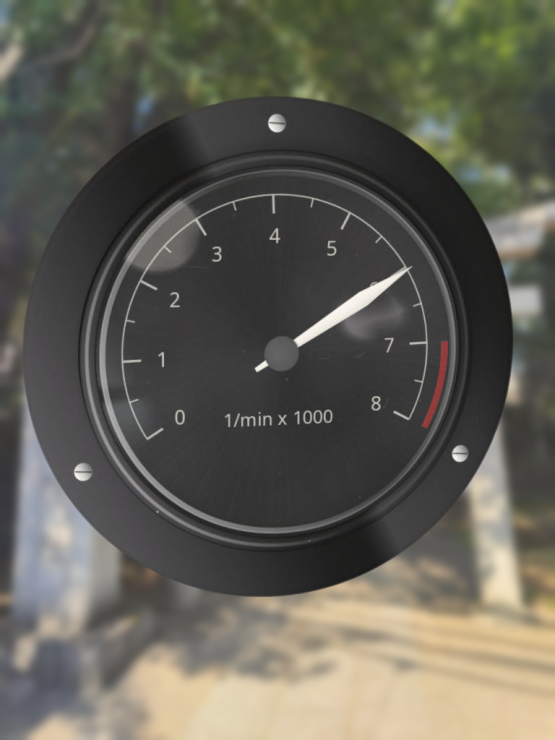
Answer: 6000 rpm
